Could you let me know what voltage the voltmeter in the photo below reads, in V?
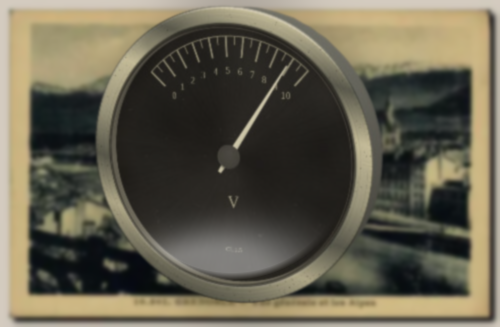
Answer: 9 V
